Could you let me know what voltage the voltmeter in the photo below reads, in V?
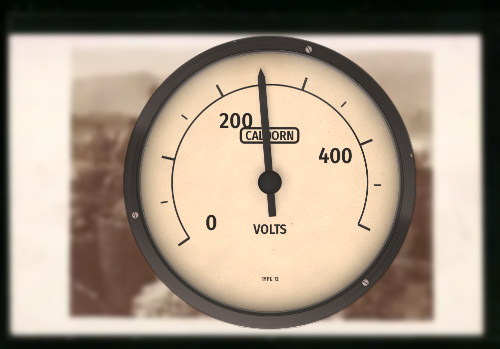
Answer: 250 V
